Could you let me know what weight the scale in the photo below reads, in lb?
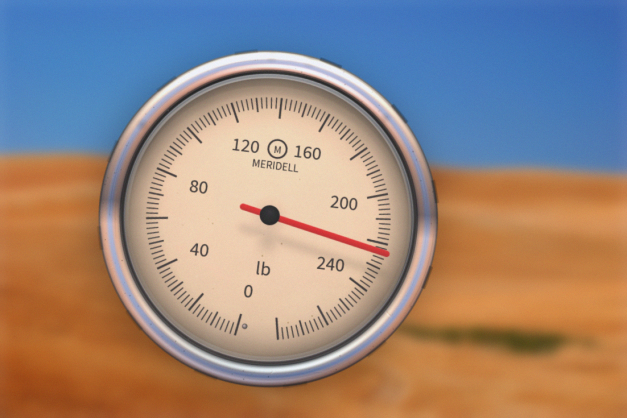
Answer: 224 lb
